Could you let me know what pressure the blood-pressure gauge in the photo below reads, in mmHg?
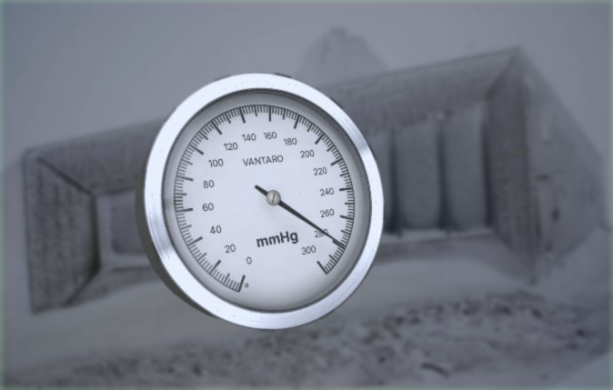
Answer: 280 mmHg
